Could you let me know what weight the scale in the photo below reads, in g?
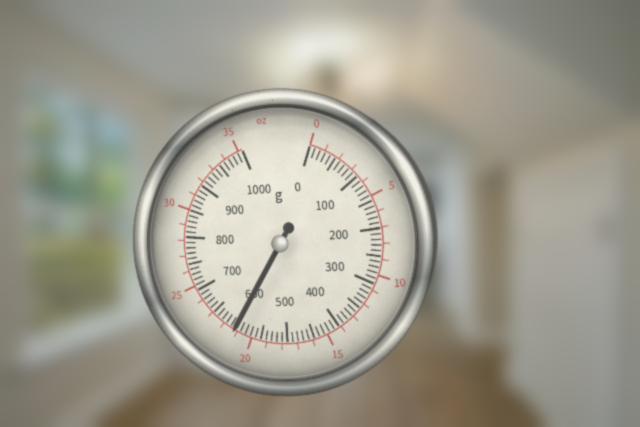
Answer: 600 g
